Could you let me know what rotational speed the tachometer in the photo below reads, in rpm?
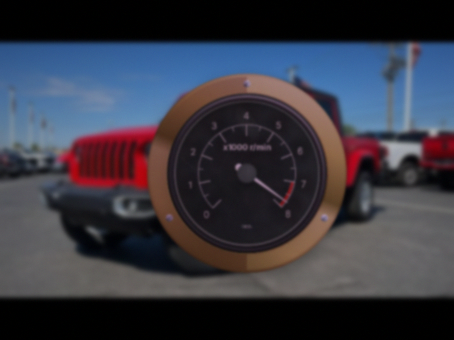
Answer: 7750 rpm
